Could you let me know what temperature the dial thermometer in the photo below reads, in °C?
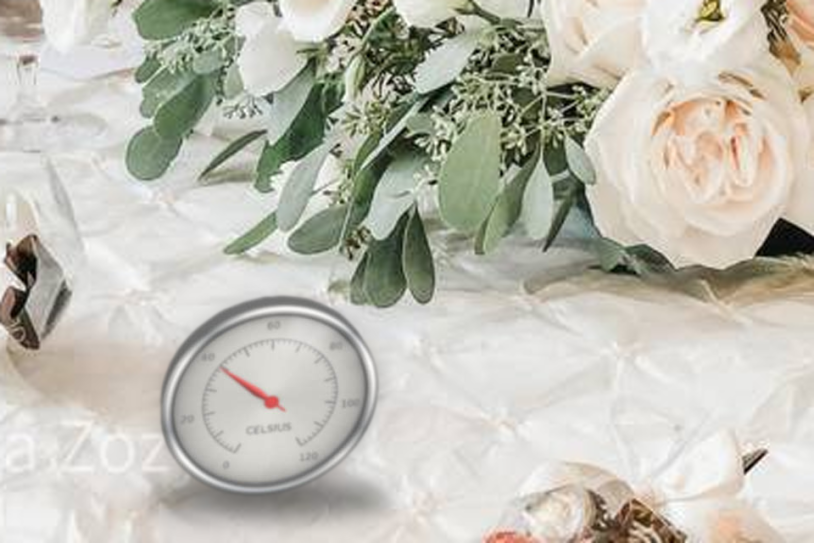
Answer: 40 °C
